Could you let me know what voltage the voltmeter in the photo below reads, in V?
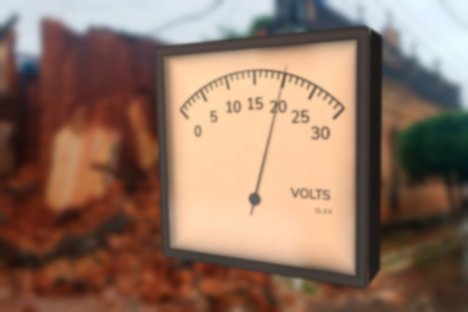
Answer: 20 V
